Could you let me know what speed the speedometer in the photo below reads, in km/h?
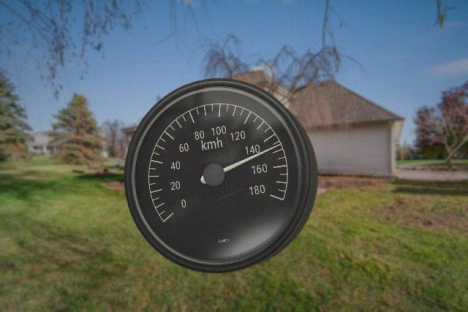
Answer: 147.5 km/h
